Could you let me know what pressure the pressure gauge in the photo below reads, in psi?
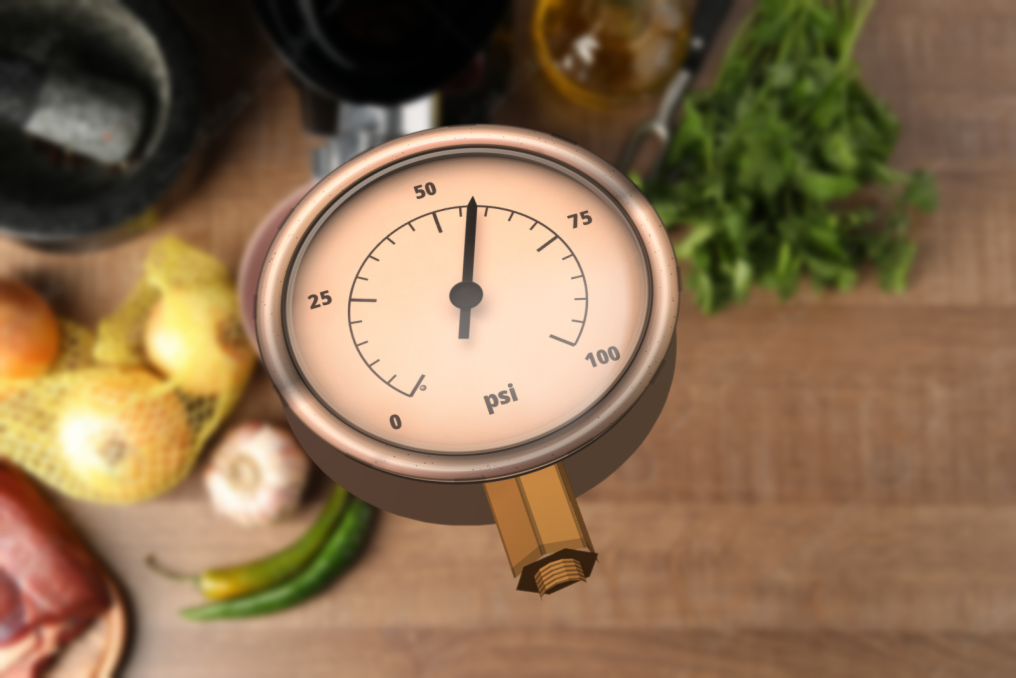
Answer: 57.5 psi
